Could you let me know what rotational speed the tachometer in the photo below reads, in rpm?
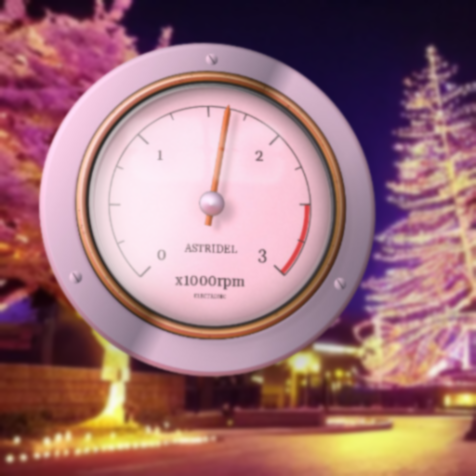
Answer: 1625 rpm
